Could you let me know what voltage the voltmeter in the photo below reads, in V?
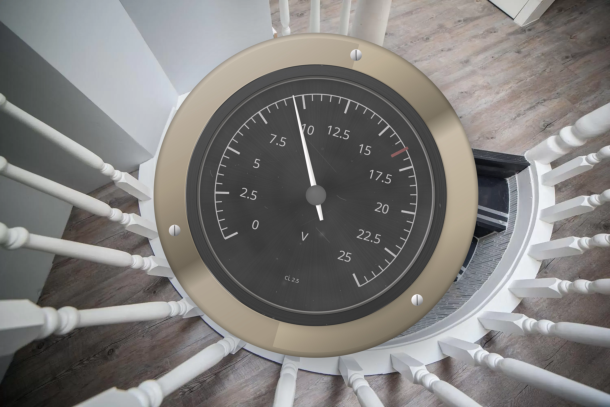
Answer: 9.5 V
